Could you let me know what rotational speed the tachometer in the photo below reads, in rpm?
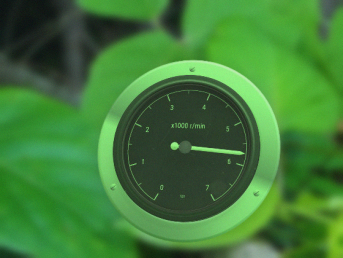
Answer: 5750 rpm
